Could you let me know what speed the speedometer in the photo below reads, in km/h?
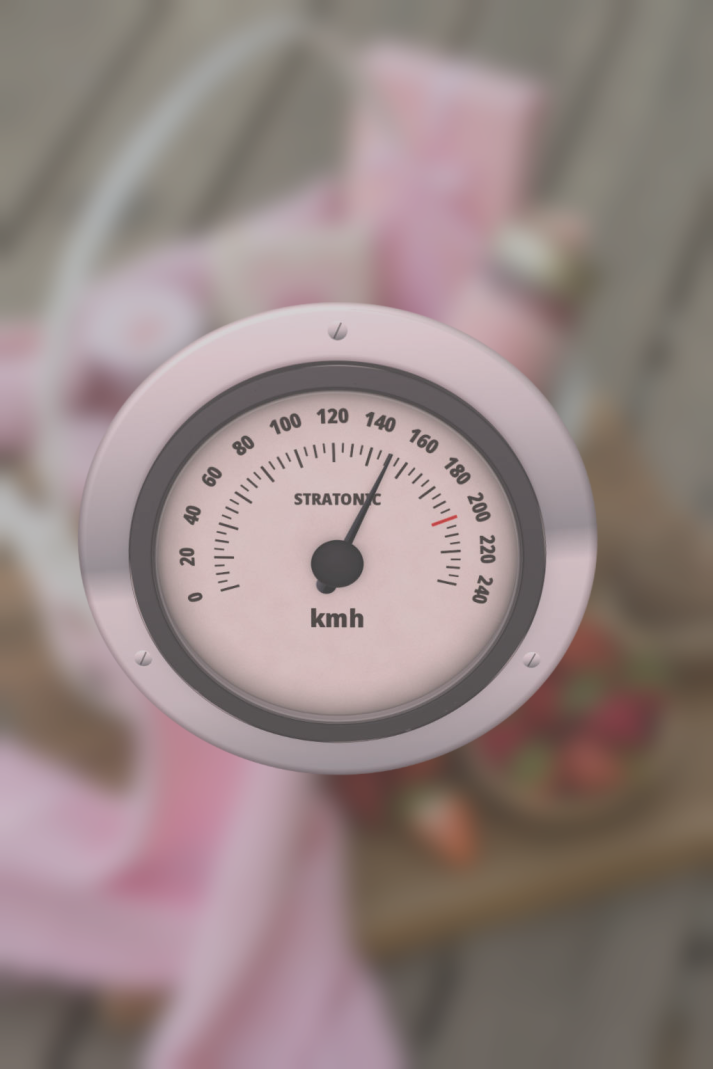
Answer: 150 km/h
